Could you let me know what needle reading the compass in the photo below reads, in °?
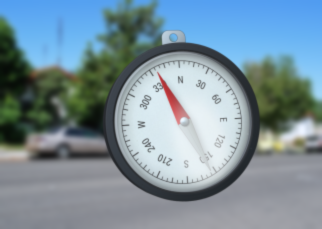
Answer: 335 °
